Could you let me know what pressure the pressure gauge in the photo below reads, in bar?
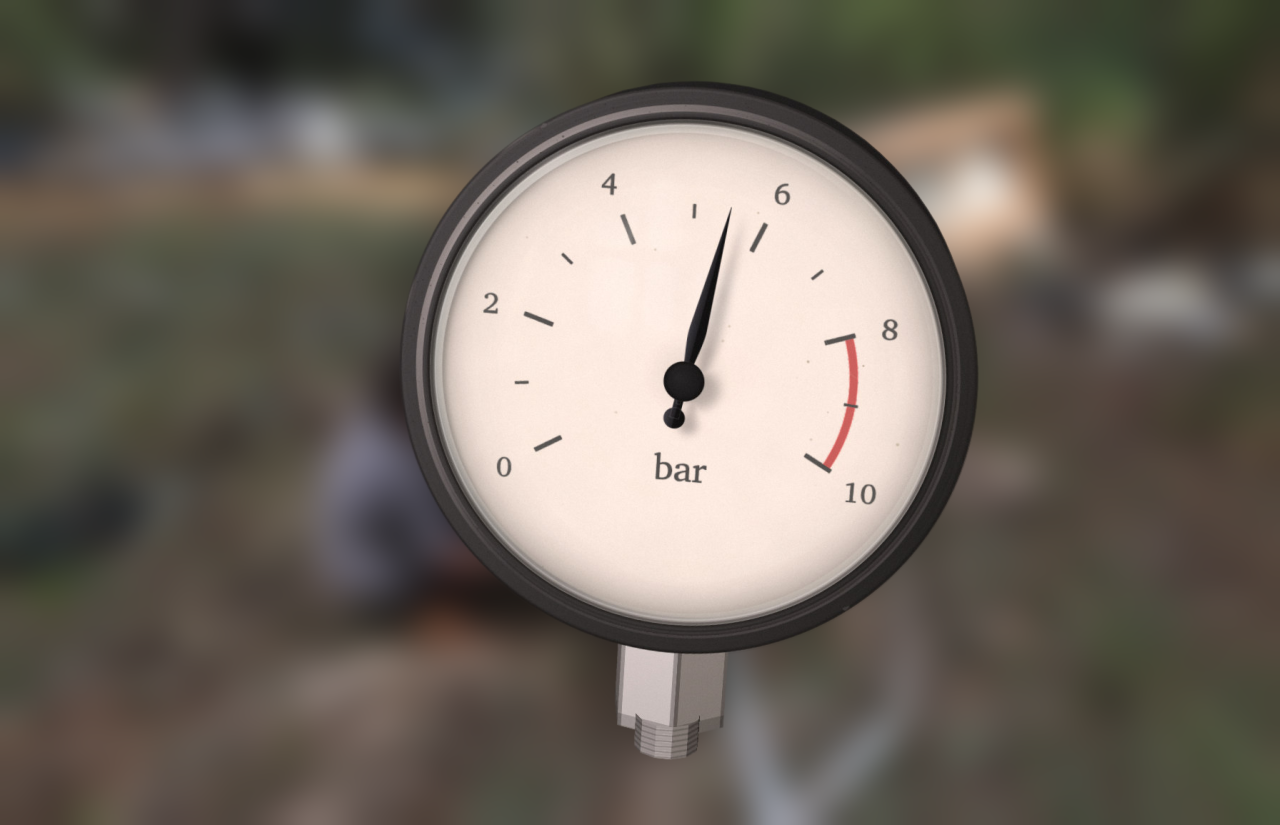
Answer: 5.5 bar
